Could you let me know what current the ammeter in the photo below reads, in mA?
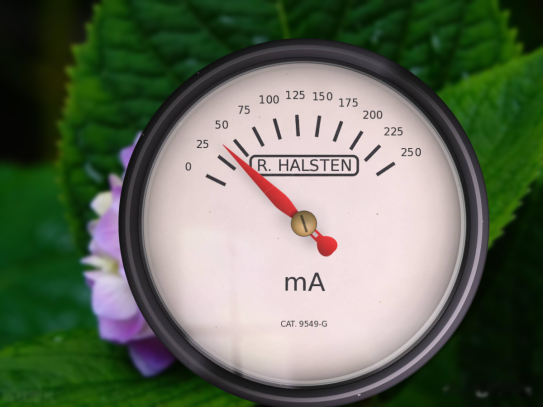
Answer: 37.5 mA
